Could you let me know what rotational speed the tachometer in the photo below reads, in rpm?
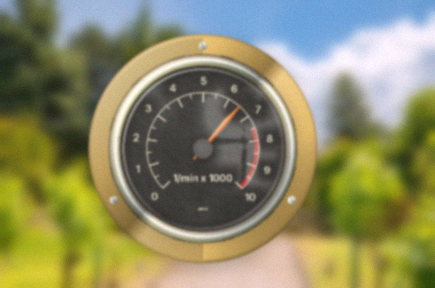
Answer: 6500 rpm
